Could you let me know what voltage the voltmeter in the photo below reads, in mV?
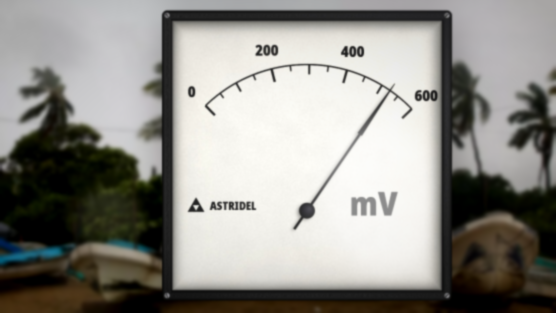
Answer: 525 mV
